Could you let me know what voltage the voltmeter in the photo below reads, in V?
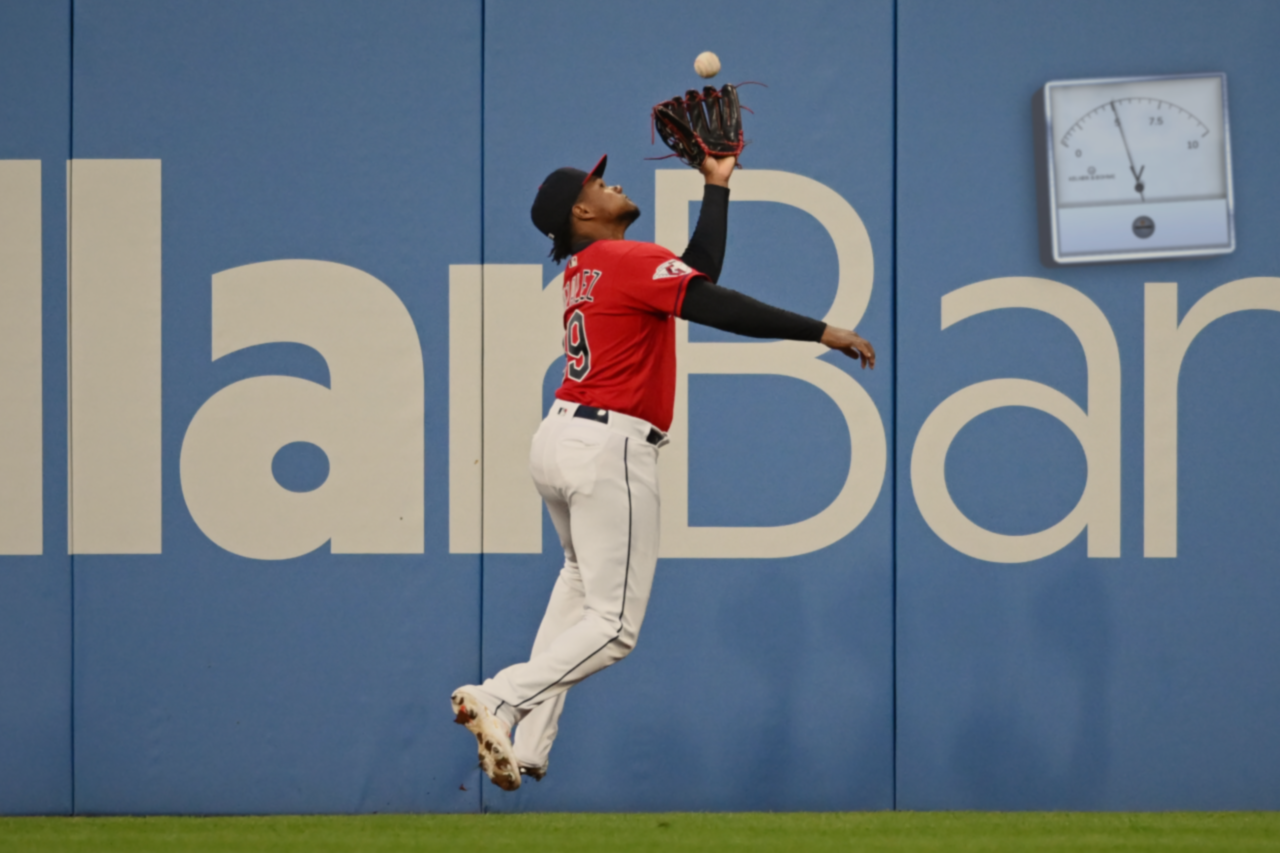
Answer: 5 V
